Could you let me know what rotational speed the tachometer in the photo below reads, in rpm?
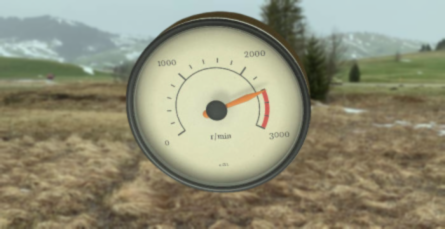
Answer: 2400 rpm
